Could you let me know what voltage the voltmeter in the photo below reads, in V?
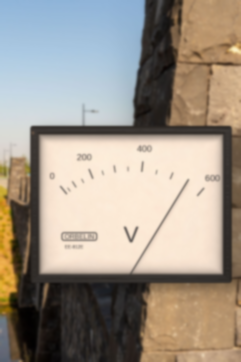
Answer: 550 V
